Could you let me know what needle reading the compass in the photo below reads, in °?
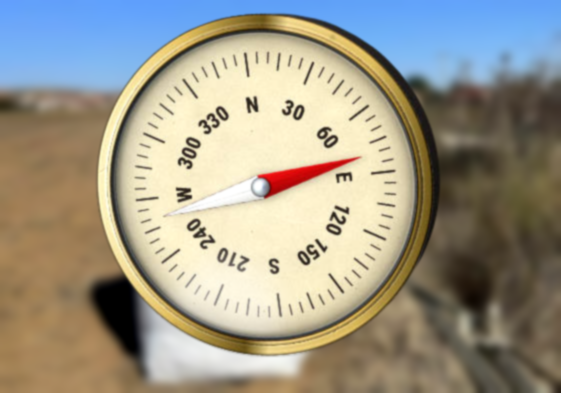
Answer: 80 °
